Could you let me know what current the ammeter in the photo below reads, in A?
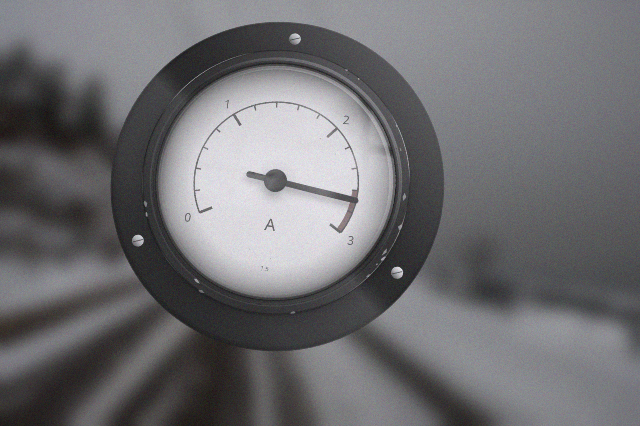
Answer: 2.7 A
